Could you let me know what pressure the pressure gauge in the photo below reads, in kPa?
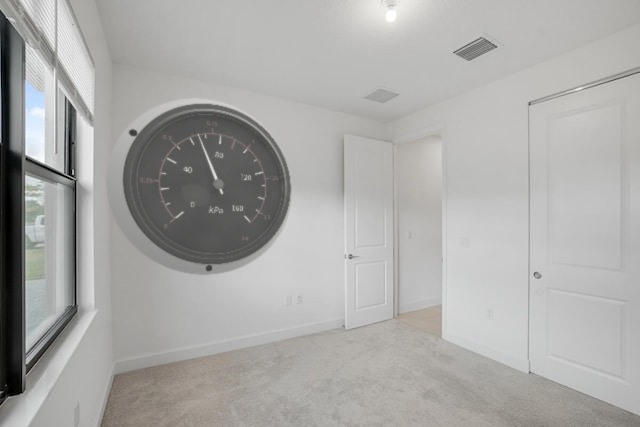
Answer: 65 kPa
